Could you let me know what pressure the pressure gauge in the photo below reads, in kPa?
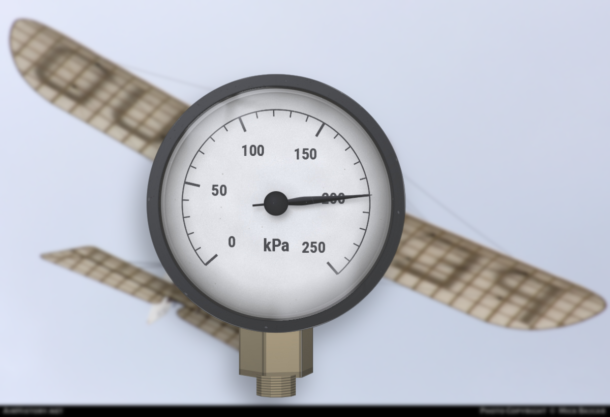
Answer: 200 kPa
